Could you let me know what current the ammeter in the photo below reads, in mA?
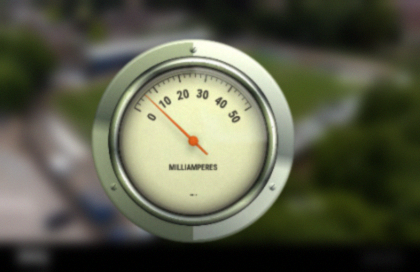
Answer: 6 mA
